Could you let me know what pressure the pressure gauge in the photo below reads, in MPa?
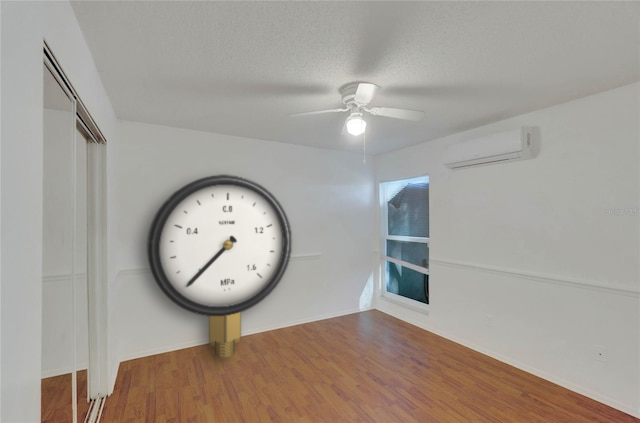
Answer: 0 MPa
